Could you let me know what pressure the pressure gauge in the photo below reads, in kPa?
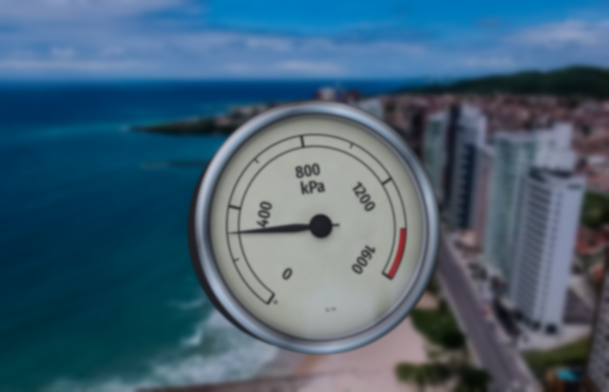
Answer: 300 kPa
